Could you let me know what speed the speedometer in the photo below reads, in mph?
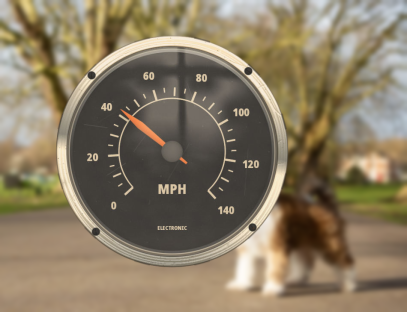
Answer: 42.5 mph
